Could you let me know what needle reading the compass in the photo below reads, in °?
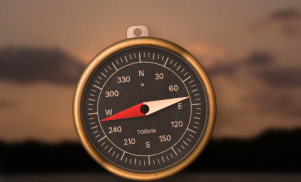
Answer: 260 °
